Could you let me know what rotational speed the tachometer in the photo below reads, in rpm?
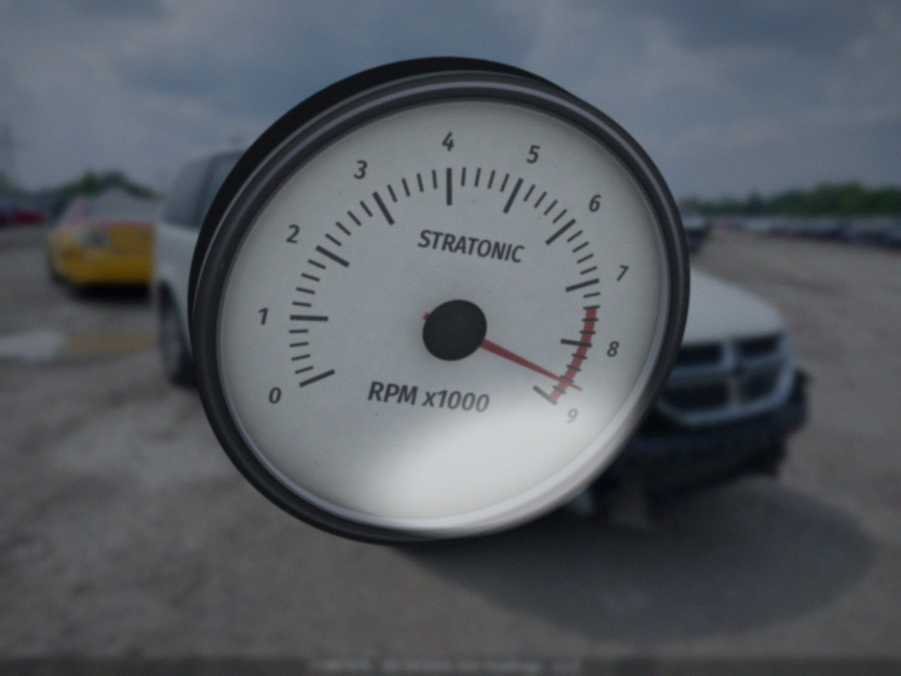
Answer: 8600 rpm
